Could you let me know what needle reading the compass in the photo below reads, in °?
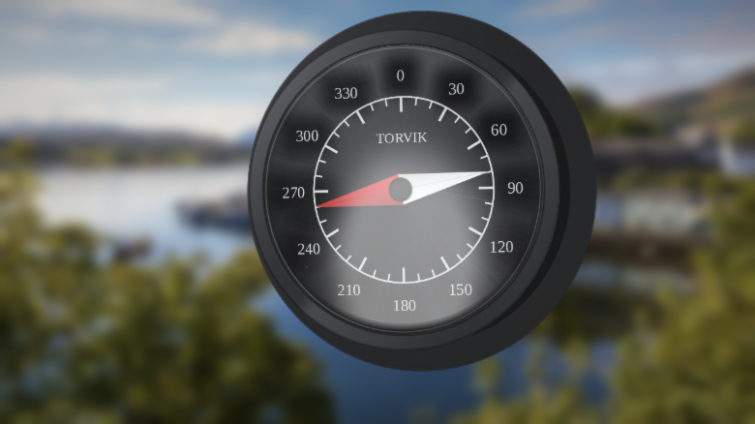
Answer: 260 °
